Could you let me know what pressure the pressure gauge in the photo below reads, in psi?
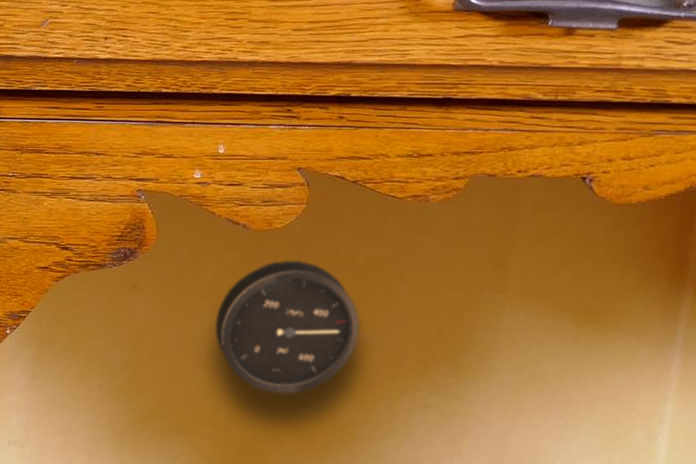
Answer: 475 psi
